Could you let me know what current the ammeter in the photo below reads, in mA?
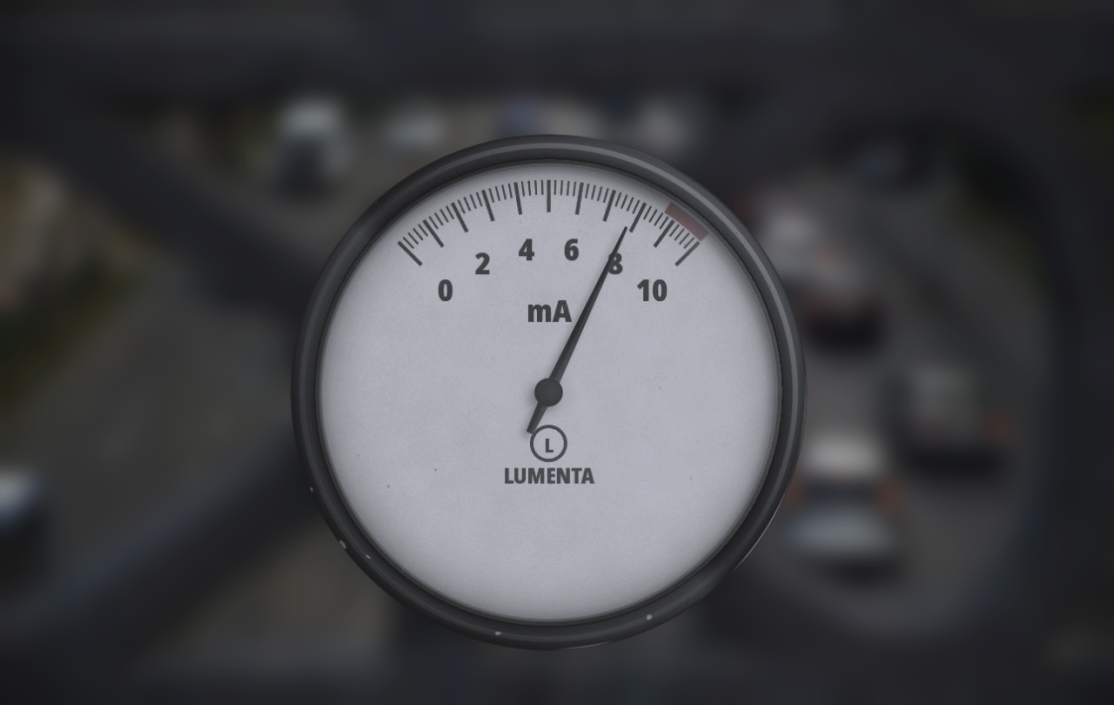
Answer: 7.8 mA
